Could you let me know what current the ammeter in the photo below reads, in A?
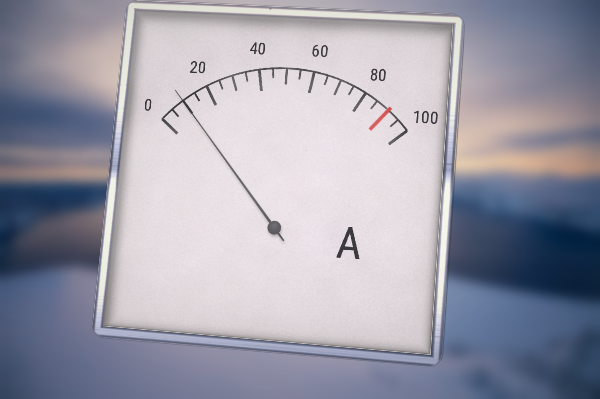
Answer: 10 A
